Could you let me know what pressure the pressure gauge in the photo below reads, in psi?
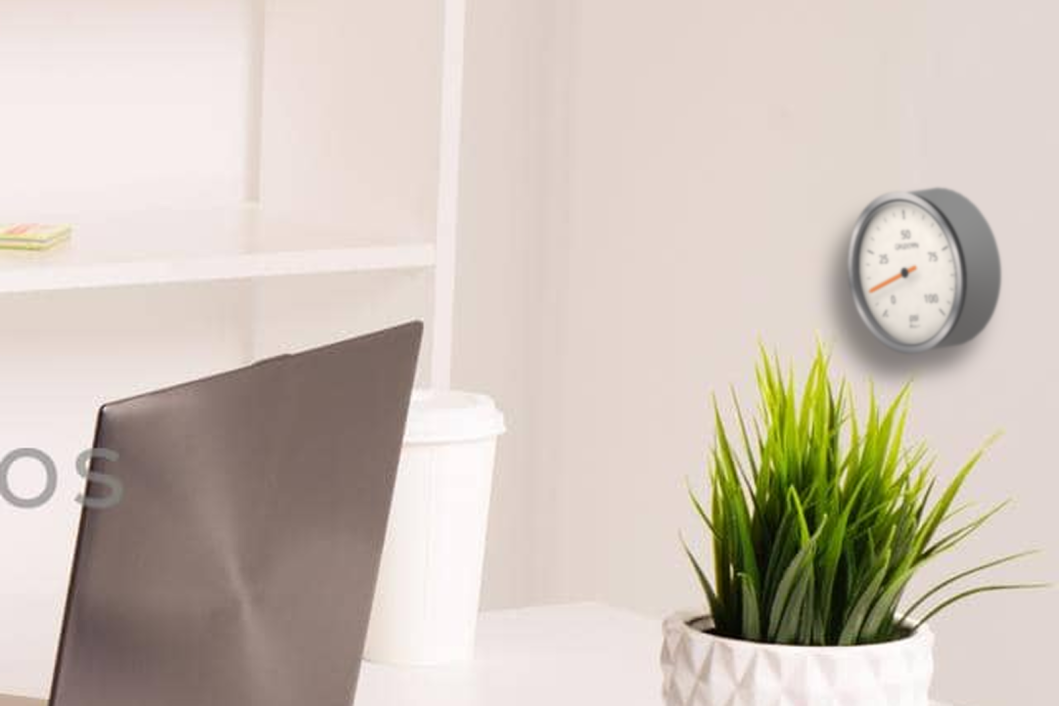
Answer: 10 psi
